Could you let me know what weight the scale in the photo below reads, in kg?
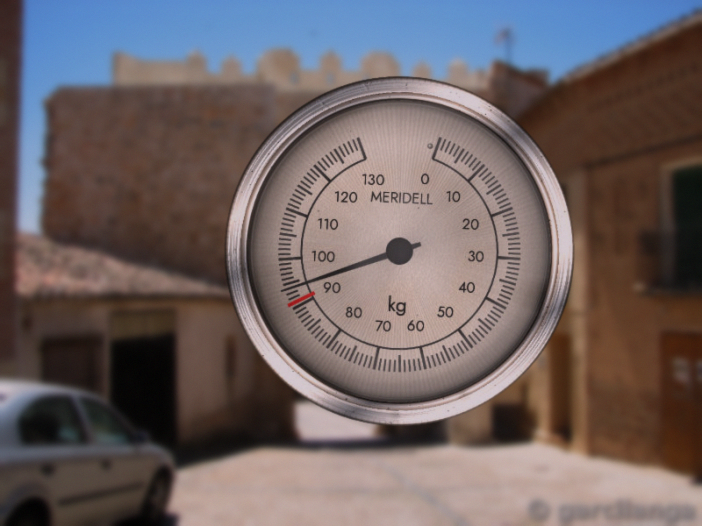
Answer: 94 kg
